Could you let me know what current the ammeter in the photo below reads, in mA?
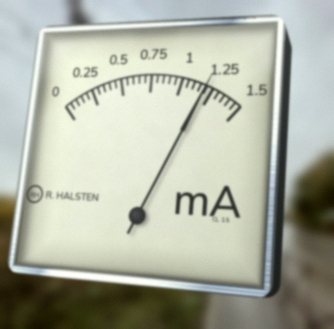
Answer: 1.2 mA
